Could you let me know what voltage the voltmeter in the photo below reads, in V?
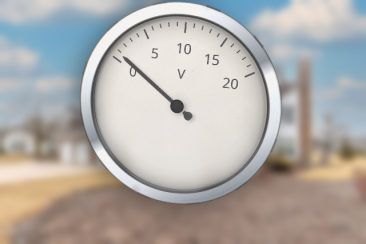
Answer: 1 V
